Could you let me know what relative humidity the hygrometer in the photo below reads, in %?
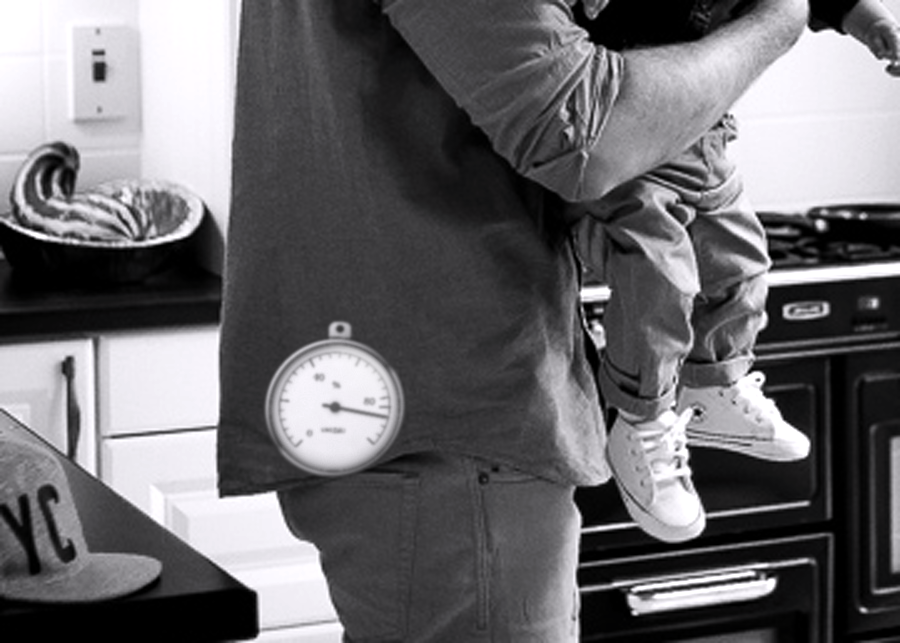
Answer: 88 %
